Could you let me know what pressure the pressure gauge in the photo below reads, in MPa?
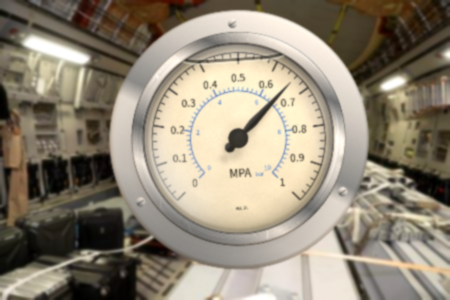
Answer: 0.66 MPa
